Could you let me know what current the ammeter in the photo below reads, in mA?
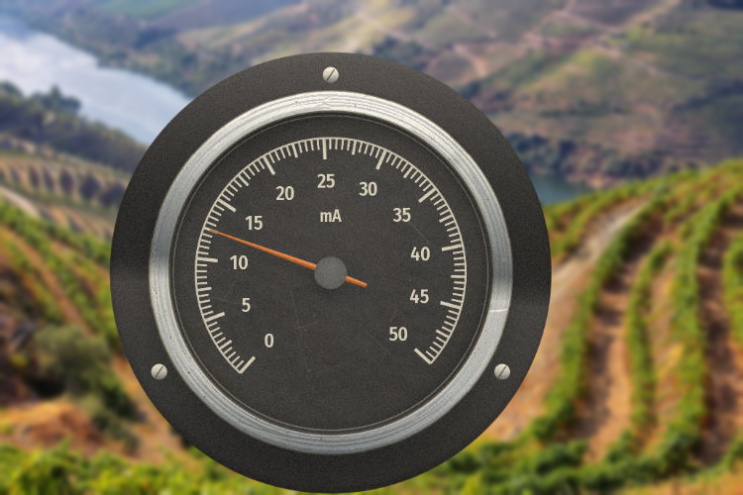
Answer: 12.5 mA
